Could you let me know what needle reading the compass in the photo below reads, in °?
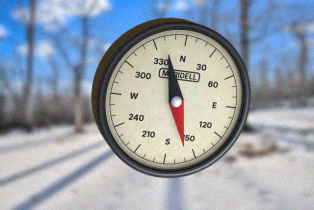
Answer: 160 °
